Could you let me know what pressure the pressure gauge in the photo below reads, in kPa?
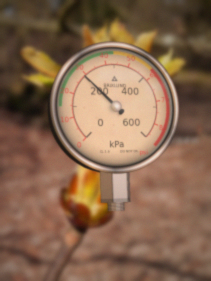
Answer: 200 kPa
